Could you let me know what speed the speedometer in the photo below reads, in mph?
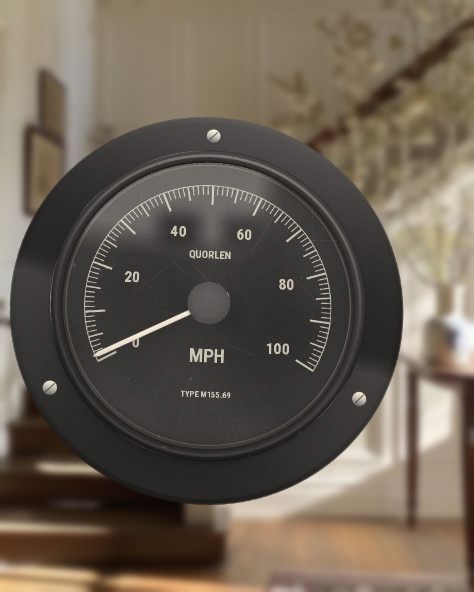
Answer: 1 mph
